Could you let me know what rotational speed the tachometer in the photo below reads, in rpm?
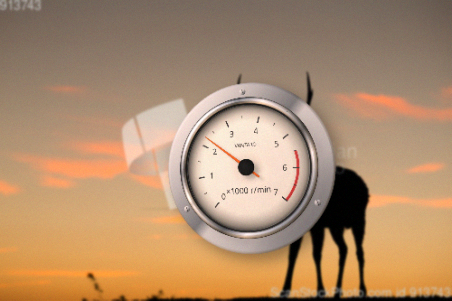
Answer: 2250 rpm
